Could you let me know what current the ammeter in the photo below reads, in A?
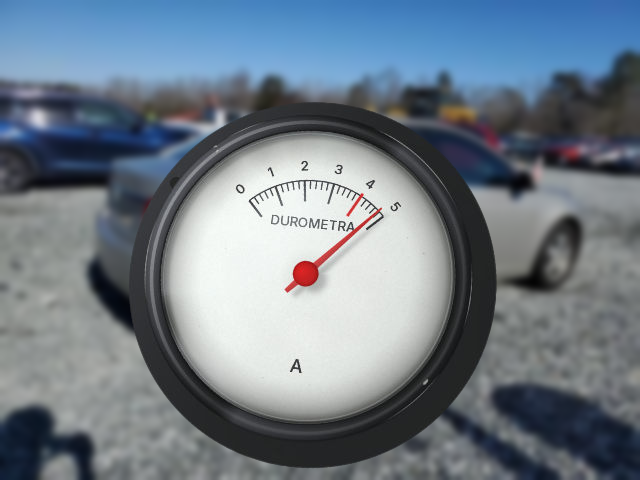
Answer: 4.8 A
